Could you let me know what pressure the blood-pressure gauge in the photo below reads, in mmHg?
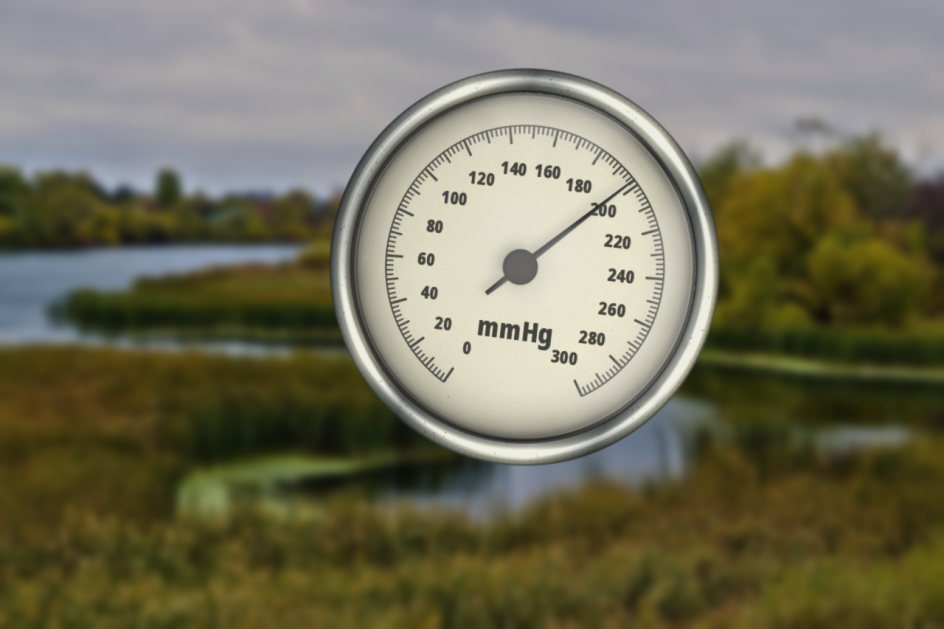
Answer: 198 mmHg
